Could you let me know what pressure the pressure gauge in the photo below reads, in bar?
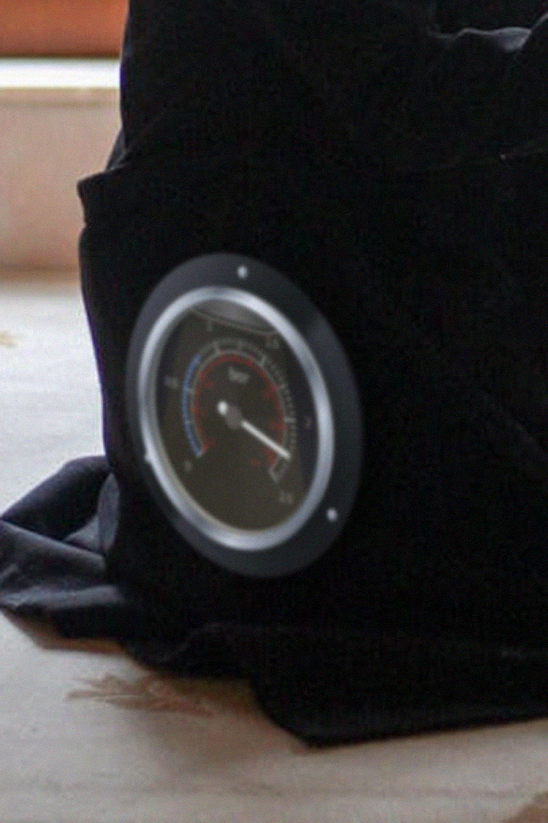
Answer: 2.25 bar
